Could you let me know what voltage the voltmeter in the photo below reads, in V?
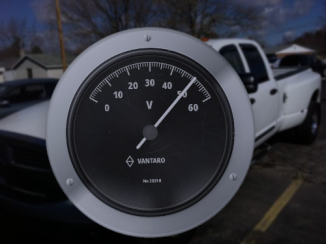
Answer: 50 V
